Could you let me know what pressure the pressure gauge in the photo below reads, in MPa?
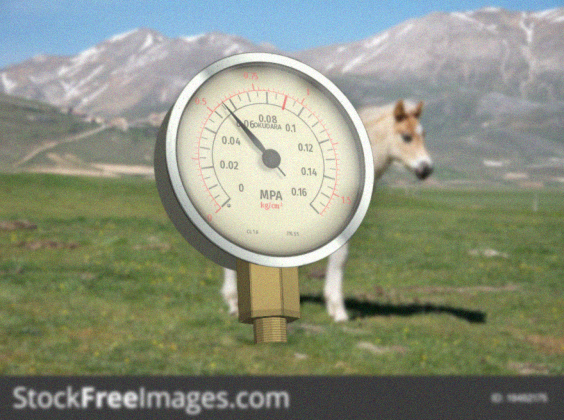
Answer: 0.055 MPa
